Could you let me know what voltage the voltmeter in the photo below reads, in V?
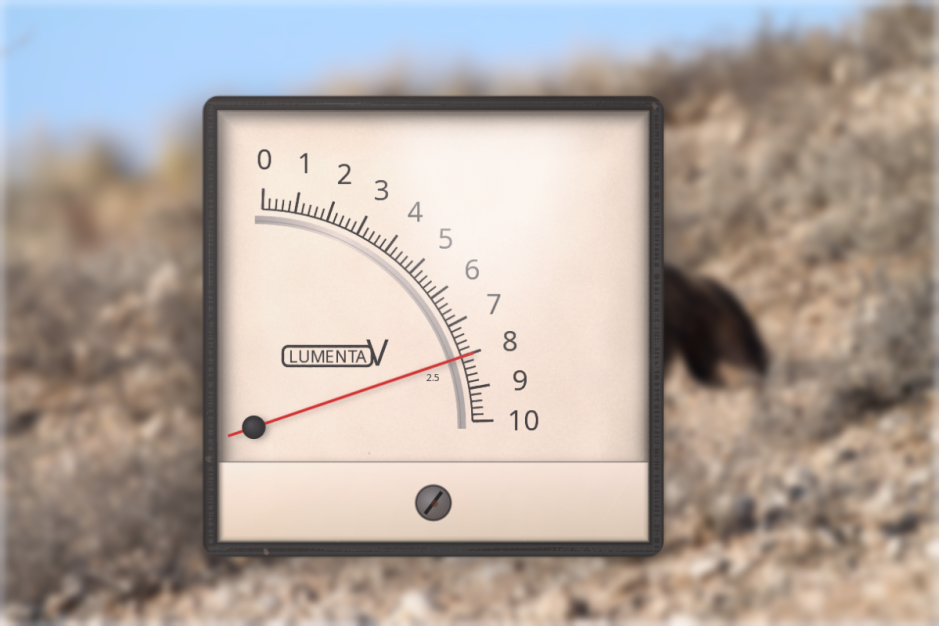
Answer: 8 V
